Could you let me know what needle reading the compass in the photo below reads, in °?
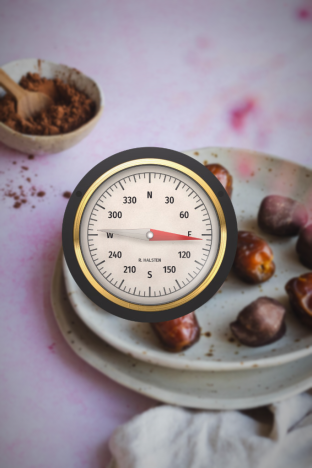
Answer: 95 °
